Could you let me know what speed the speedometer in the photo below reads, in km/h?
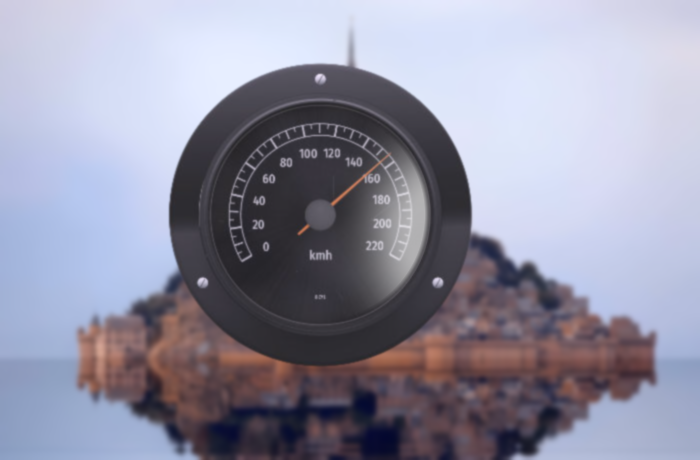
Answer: 155 km/h
